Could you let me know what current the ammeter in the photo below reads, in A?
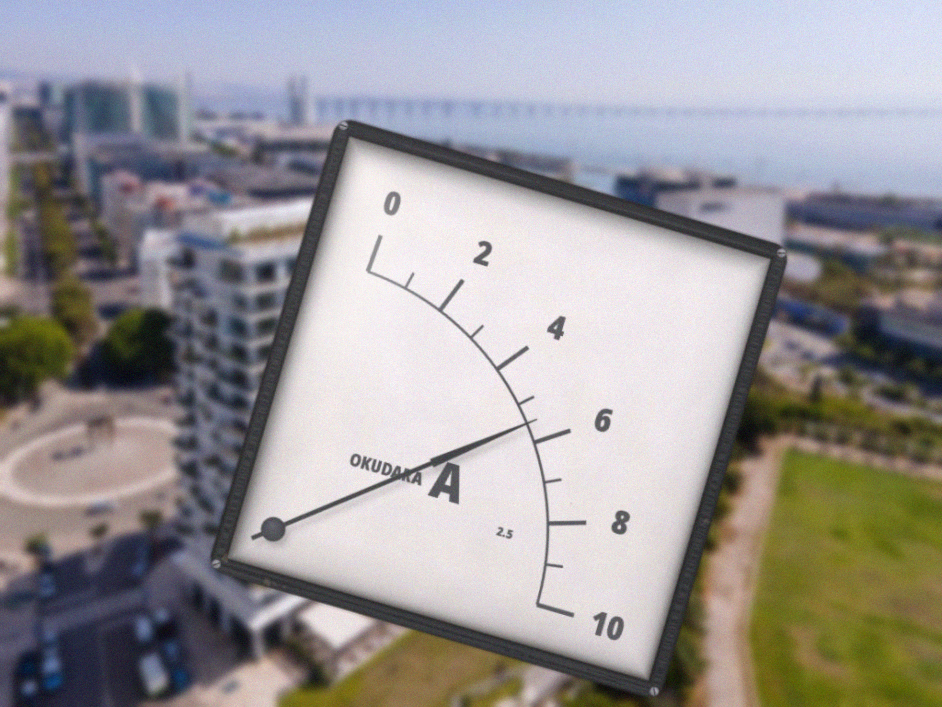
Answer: 5.5 A
